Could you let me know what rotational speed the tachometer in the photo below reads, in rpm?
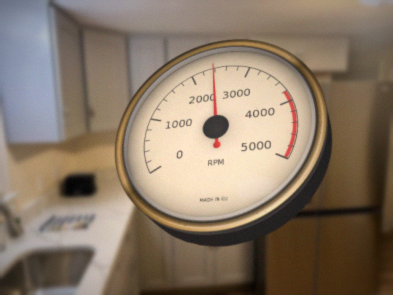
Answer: 2400 rpm
